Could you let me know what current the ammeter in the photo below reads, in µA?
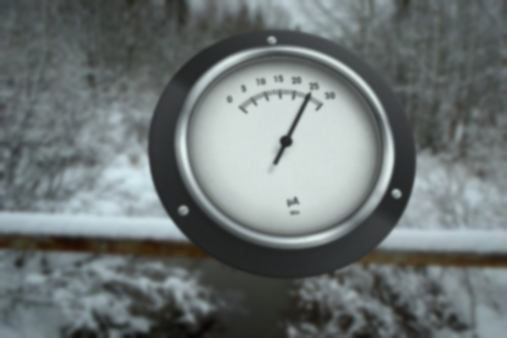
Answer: 25 µA
